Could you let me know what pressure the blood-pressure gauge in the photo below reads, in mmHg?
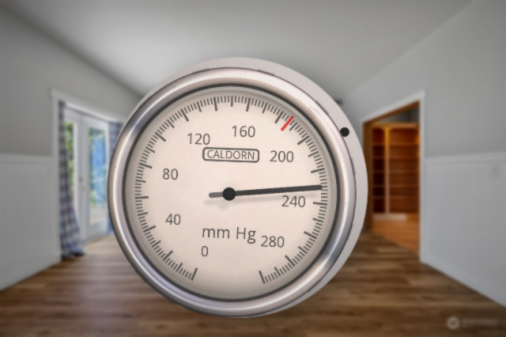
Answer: 230 mmHg
